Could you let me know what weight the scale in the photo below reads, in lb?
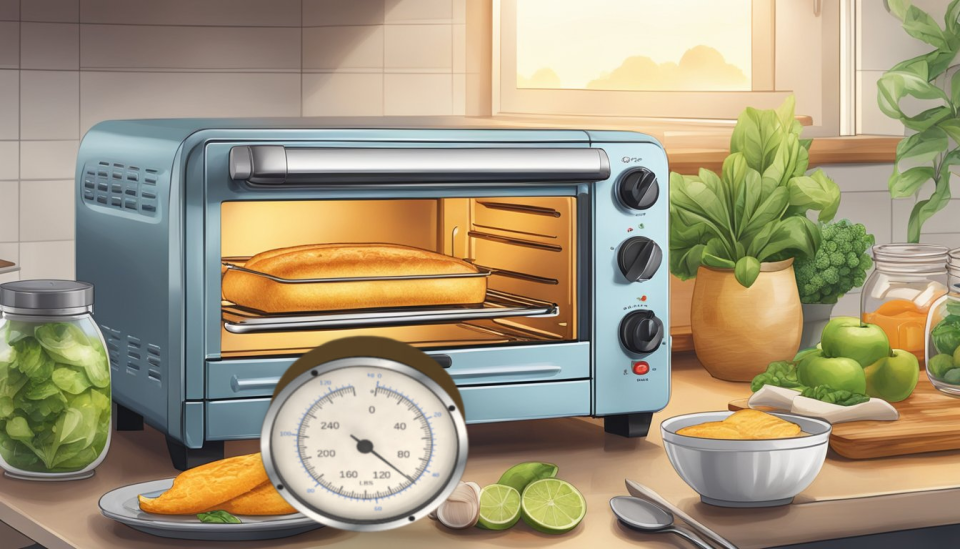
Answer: 100 lb
